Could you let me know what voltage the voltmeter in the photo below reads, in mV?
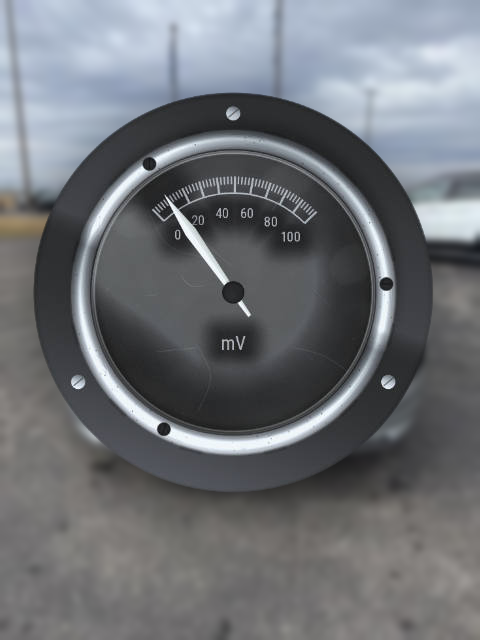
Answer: 10 mV
